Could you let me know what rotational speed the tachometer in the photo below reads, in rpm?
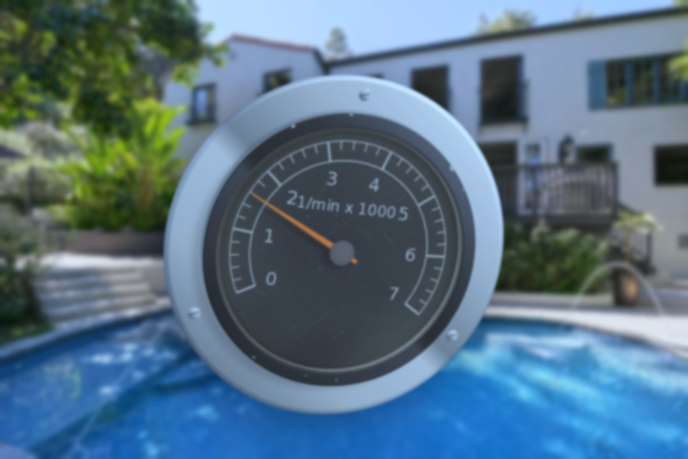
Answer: 1600 rpm
